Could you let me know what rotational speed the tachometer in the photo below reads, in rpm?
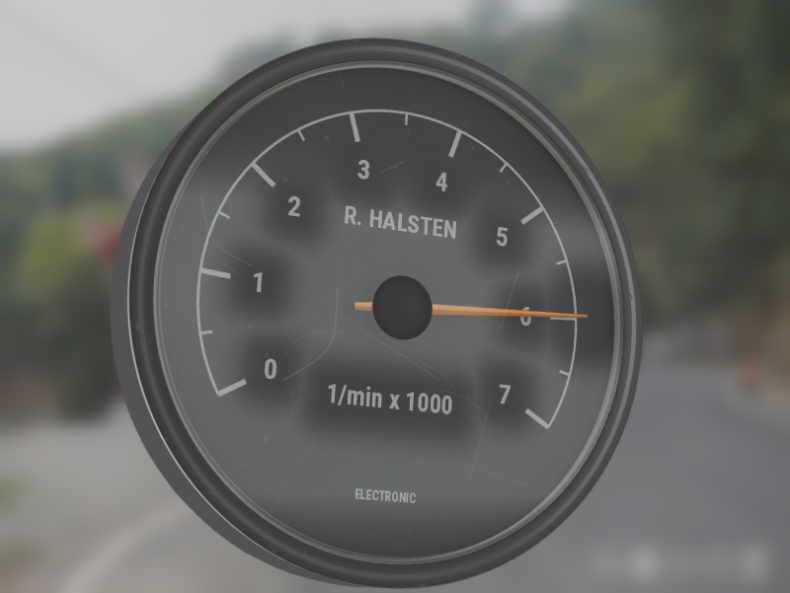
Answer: 6000 rpm
